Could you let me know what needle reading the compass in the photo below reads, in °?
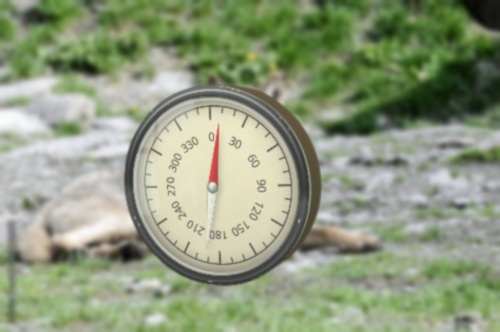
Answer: 10 °
